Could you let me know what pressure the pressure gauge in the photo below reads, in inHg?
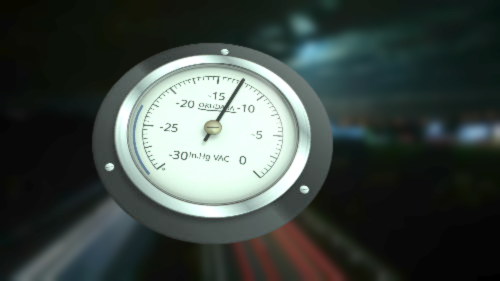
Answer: -12.5 inHg
